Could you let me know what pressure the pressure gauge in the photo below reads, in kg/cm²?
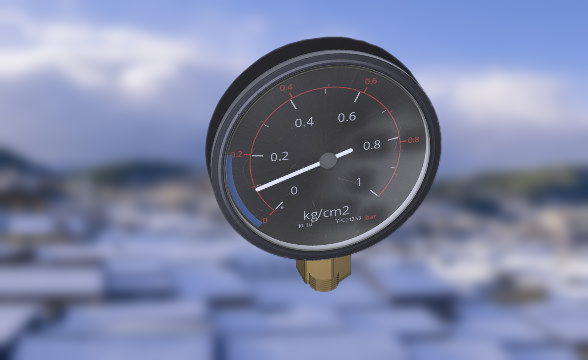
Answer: 0.1 kg/cm²
